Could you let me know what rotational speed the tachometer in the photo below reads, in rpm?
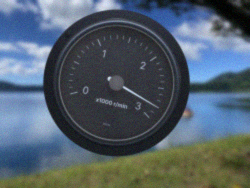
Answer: 2800 rpm
